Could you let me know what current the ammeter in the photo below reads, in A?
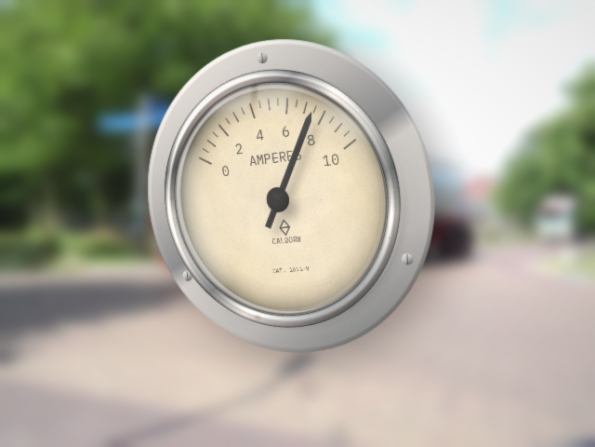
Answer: 7.5 A
